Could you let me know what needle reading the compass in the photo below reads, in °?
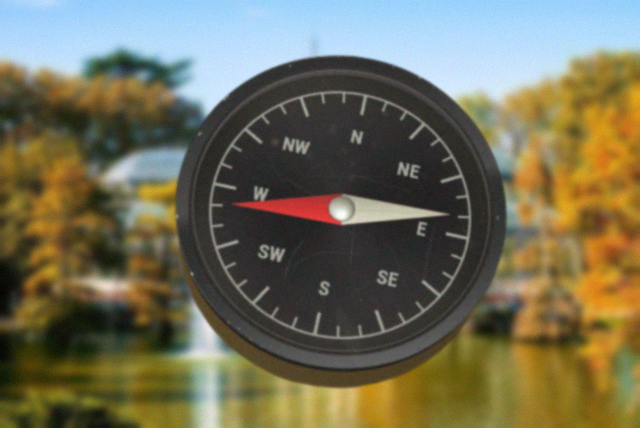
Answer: 260 °
